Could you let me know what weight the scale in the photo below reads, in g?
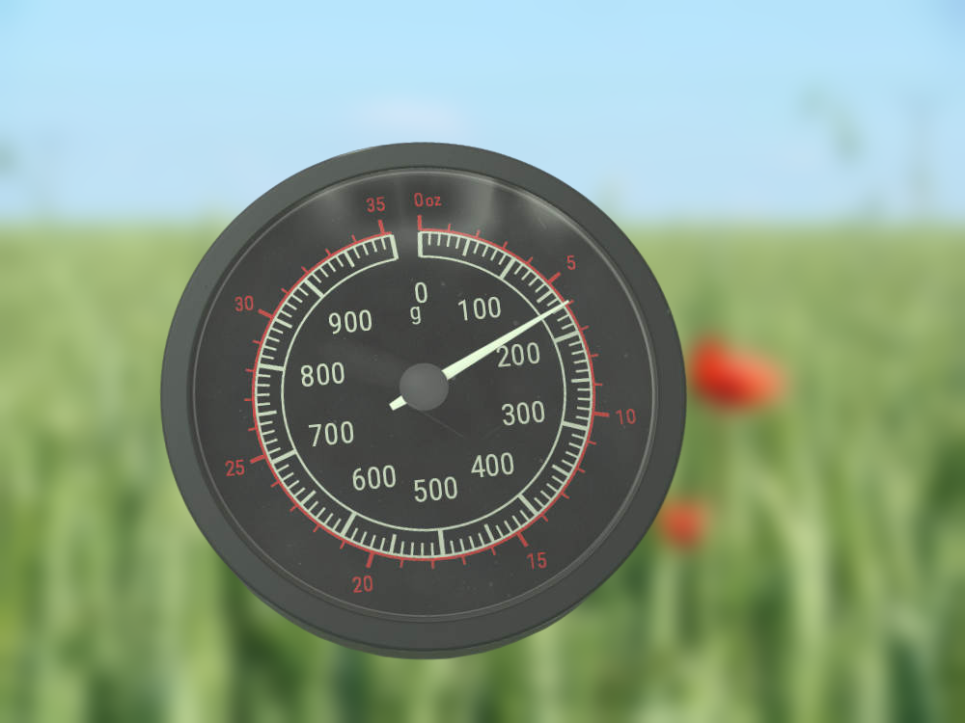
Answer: 170 g
